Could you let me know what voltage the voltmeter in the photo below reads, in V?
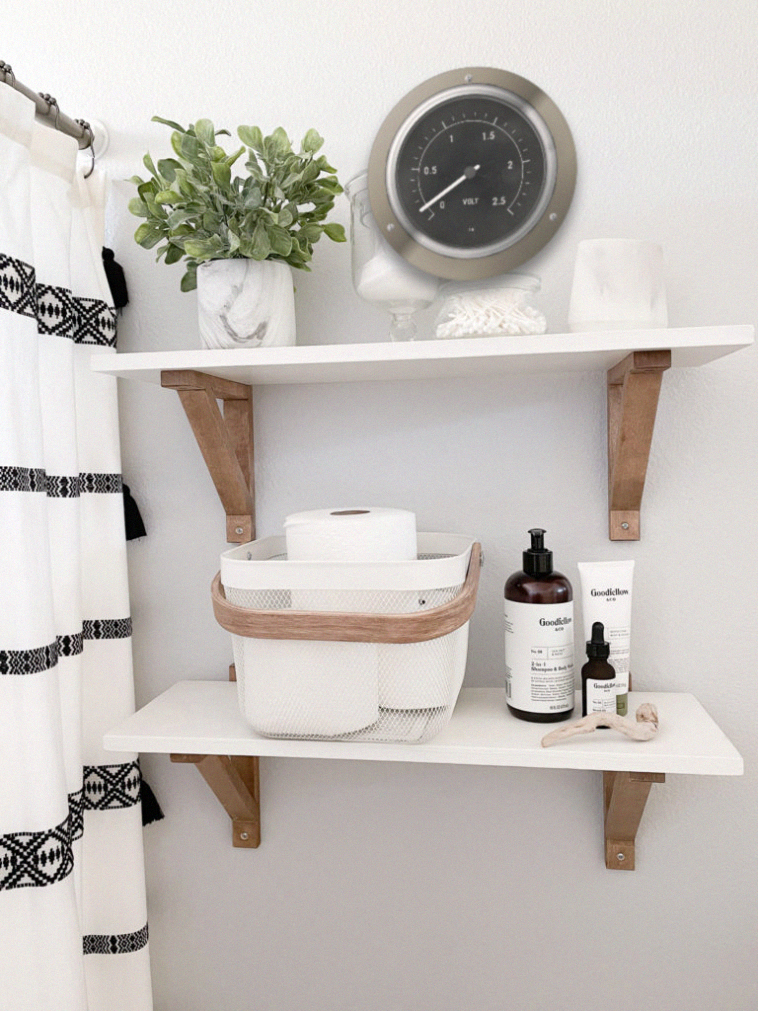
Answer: 0.1 V
